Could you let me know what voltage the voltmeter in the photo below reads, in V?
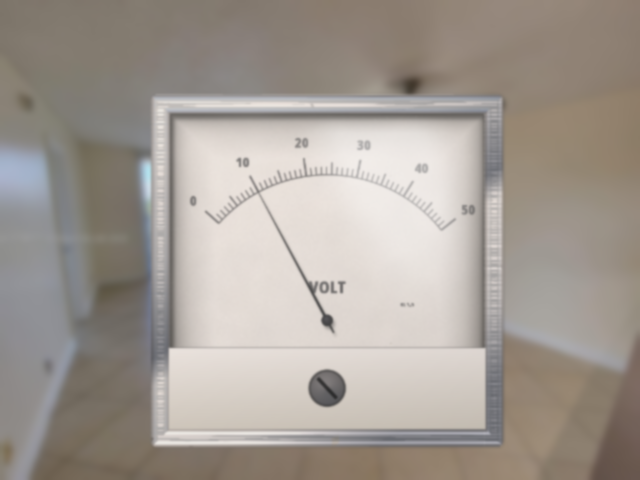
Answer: 10 V
